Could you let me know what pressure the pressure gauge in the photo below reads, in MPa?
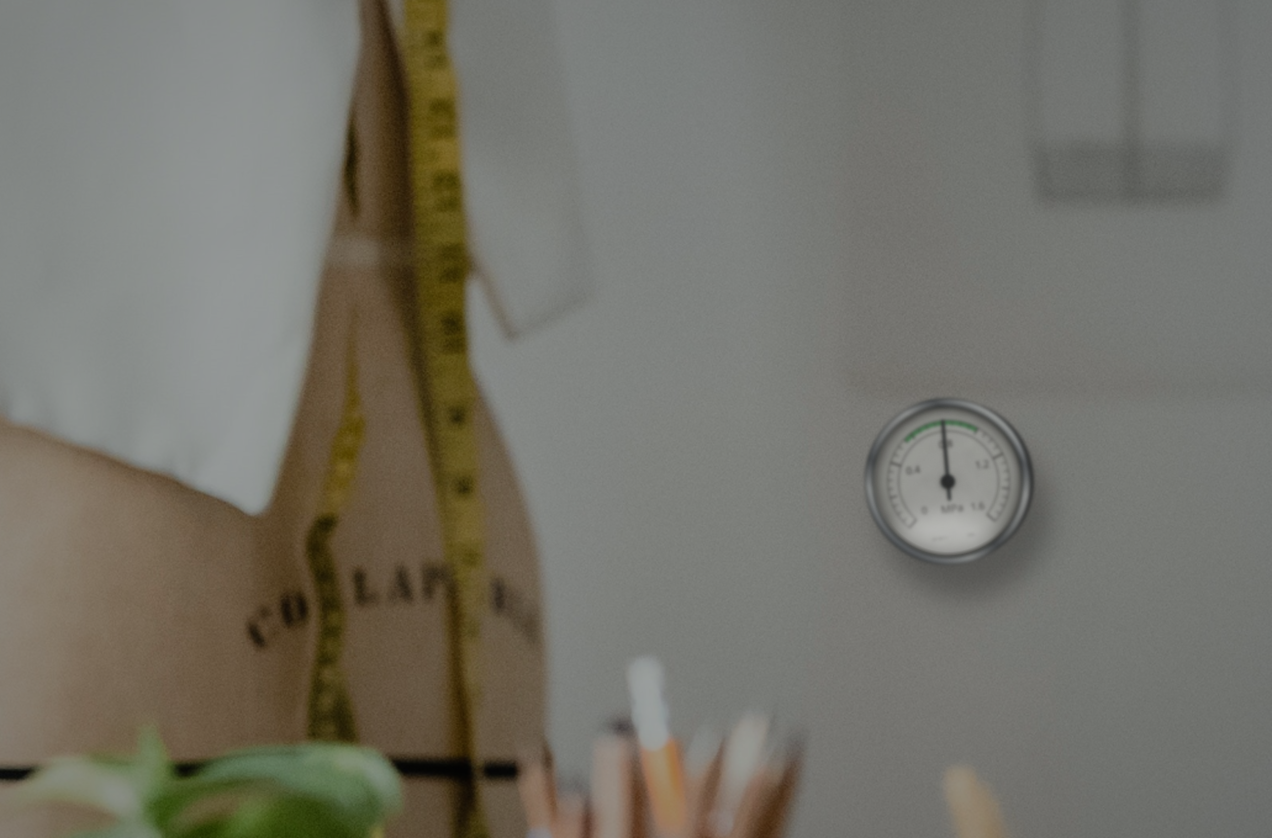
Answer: 0.8 MPa
